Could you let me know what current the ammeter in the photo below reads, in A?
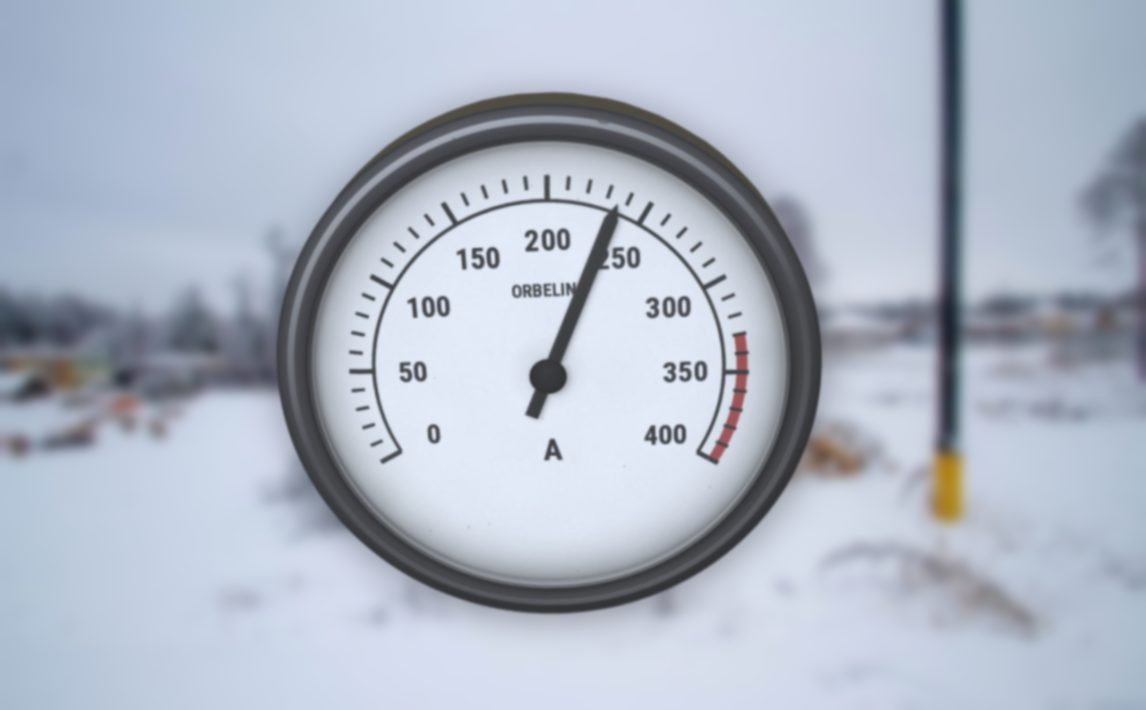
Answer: 235 A
